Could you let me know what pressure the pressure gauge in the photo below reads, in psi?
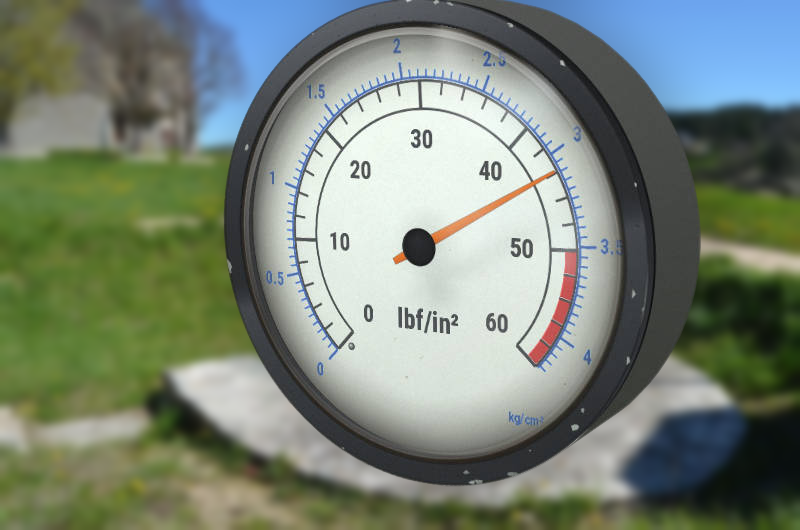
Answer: 44 psi
